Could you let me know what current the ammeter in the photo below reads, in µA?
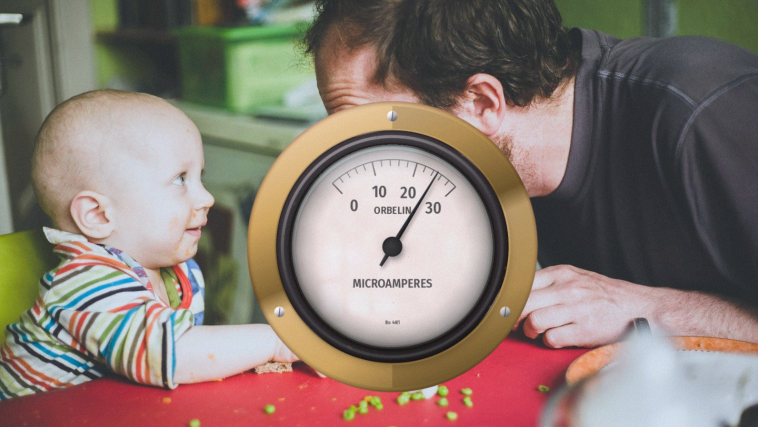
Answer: 25 µA
